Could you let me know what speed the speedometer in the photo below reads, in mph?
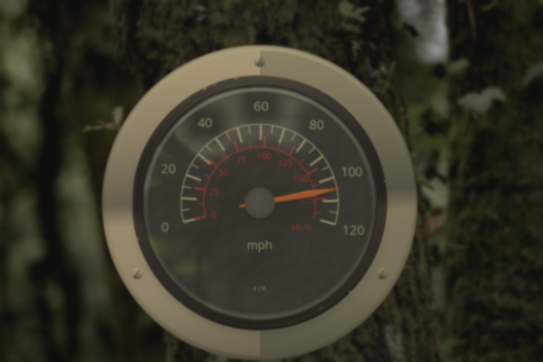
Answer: 105 mph
